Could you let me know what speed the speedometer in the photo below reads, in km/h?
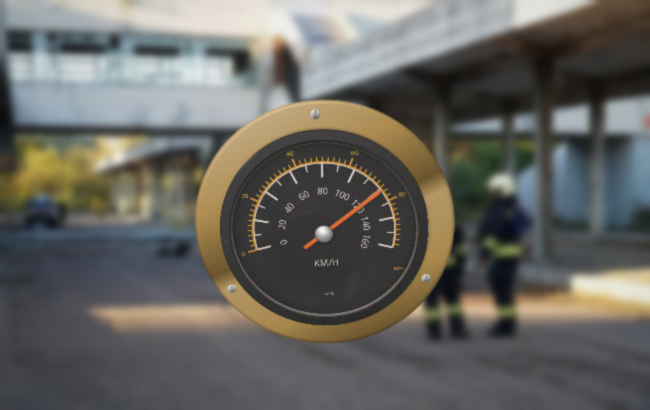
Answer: 120 km/h
